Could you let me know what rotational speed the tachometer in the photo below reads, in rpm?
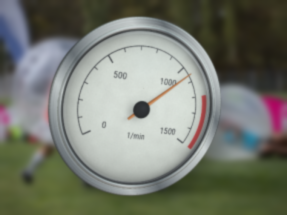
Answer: 1050 rpm
